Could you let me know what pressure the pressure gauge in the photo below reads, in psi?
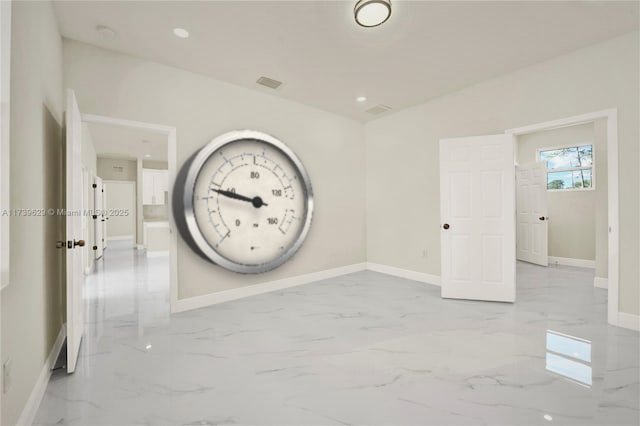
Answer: 35 psi
